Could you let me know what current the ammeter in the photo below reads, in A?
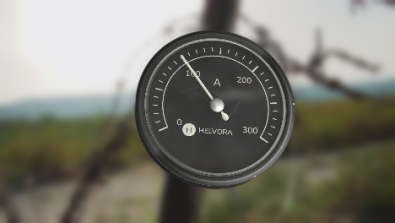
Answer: 100 A
